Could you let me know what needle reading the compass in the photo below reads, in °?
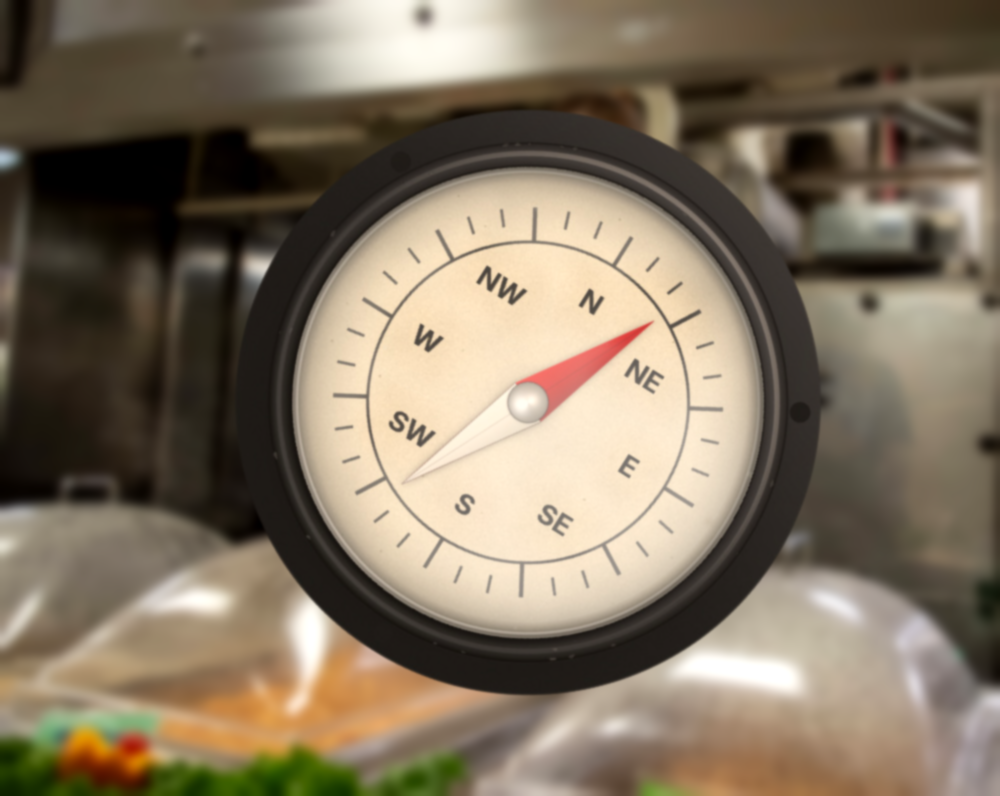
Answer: 25 °
